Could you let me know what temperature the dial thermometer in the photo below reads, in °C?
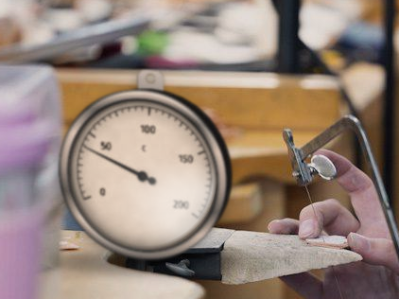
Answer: 40 °C
